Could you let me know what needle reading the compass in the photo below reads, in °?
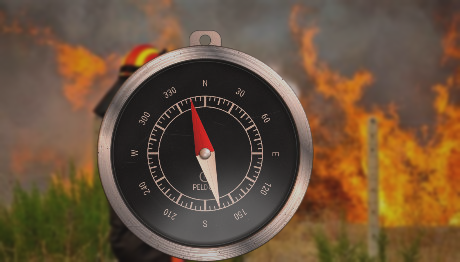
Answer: 345 °
